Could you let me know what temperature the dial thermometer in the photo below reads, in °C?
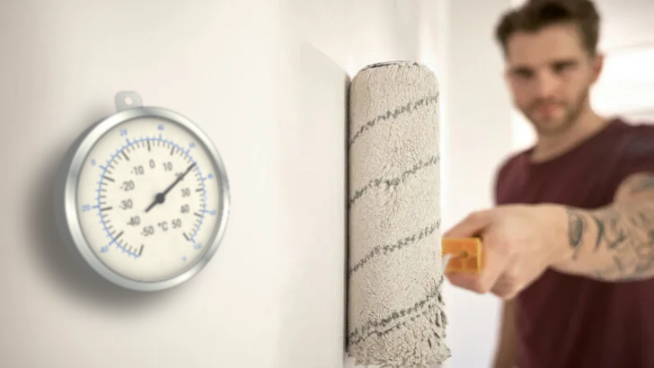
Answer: 20 °C
